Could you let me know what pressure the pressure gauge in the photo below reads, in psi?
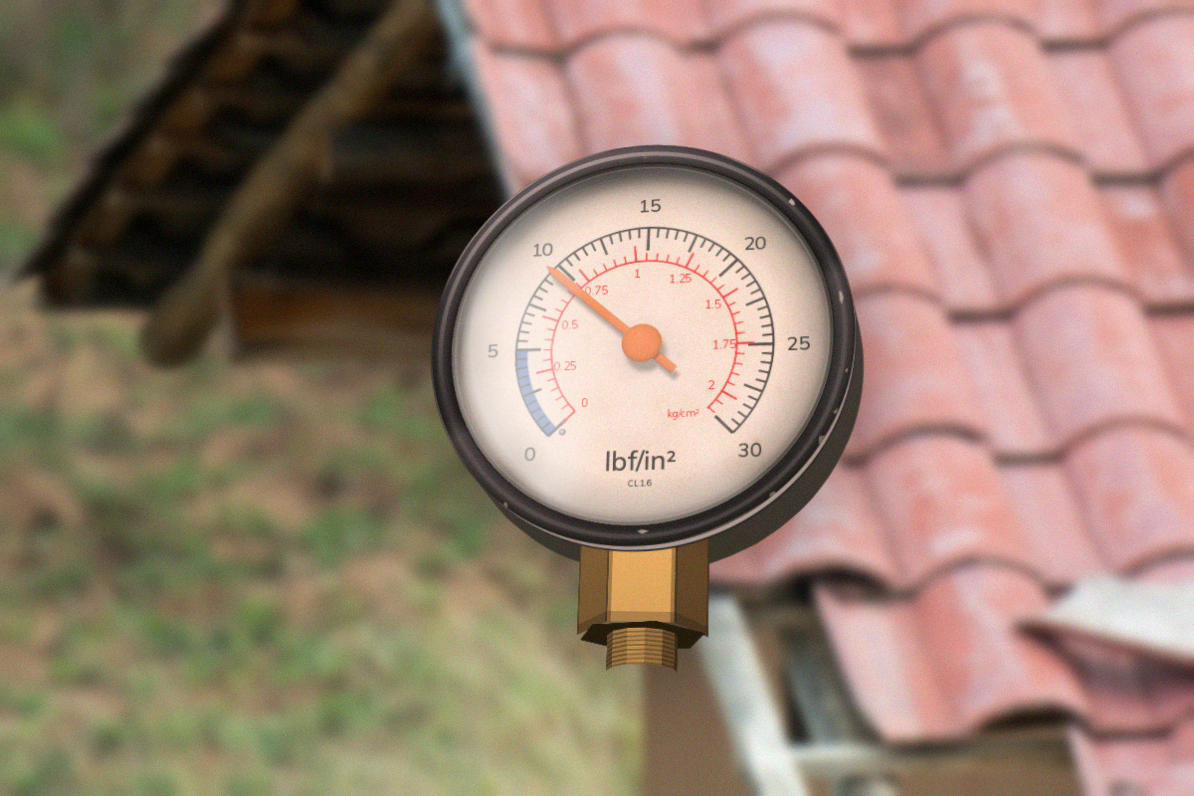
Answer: 9.5 psi
